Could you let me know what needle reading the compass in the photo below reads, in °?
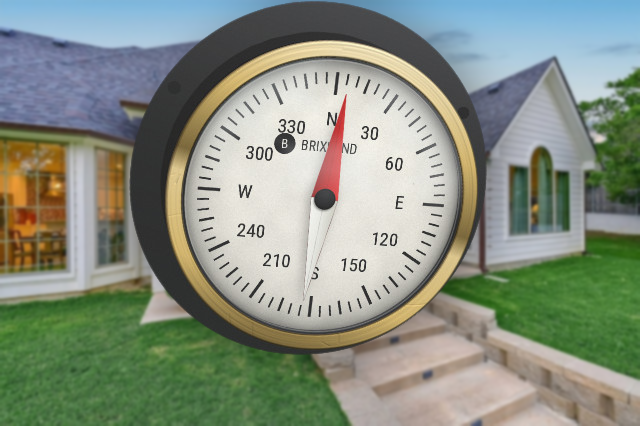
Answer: 5 °
